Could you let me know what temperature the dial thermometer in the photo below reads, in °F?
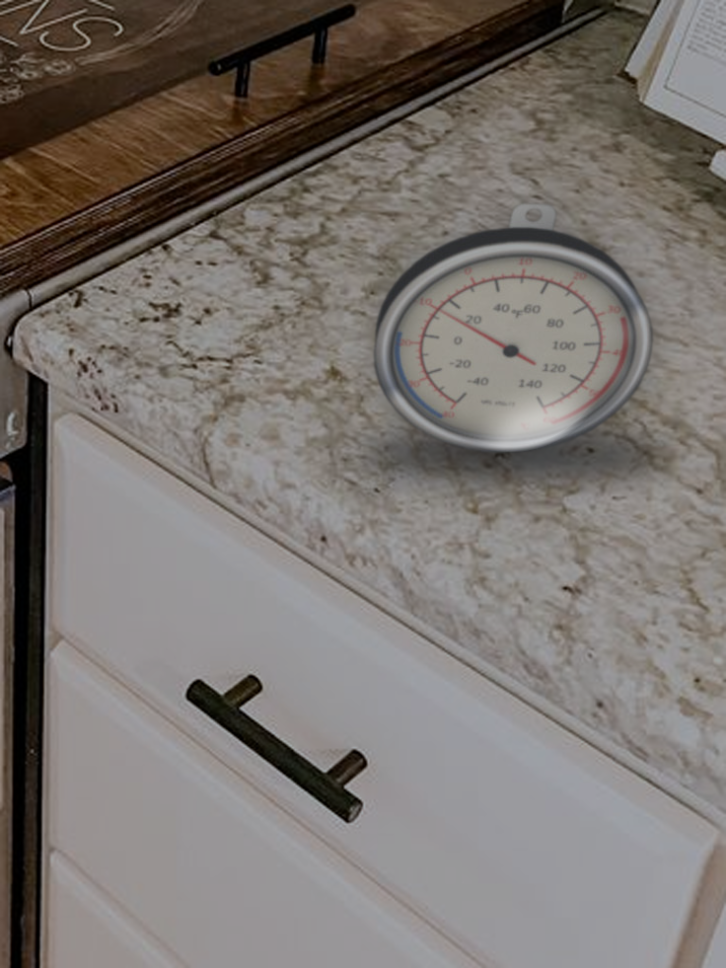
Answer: 15 °F
